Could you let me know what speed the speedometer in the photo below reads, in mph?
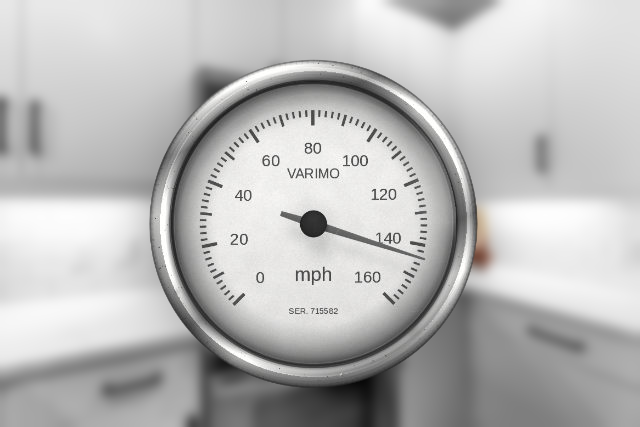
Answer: 144 mph
